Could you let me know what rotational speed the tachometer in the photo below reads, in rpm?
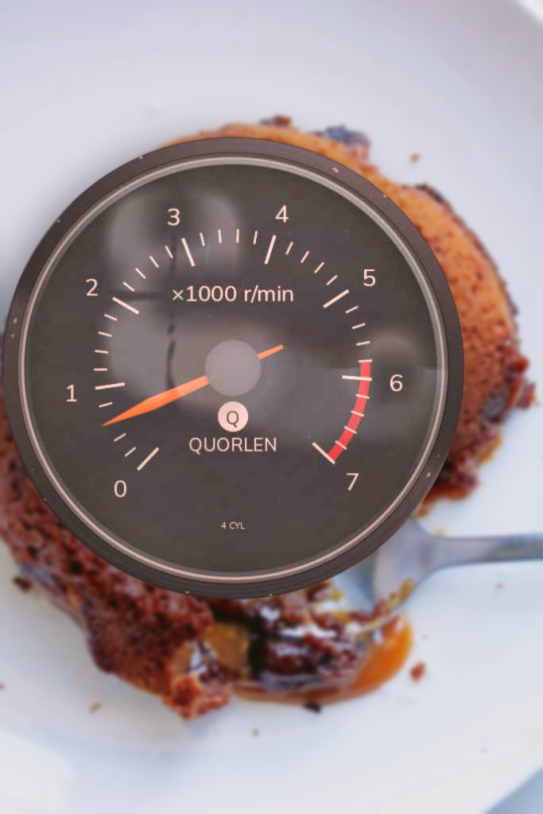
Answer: 600 rpm
